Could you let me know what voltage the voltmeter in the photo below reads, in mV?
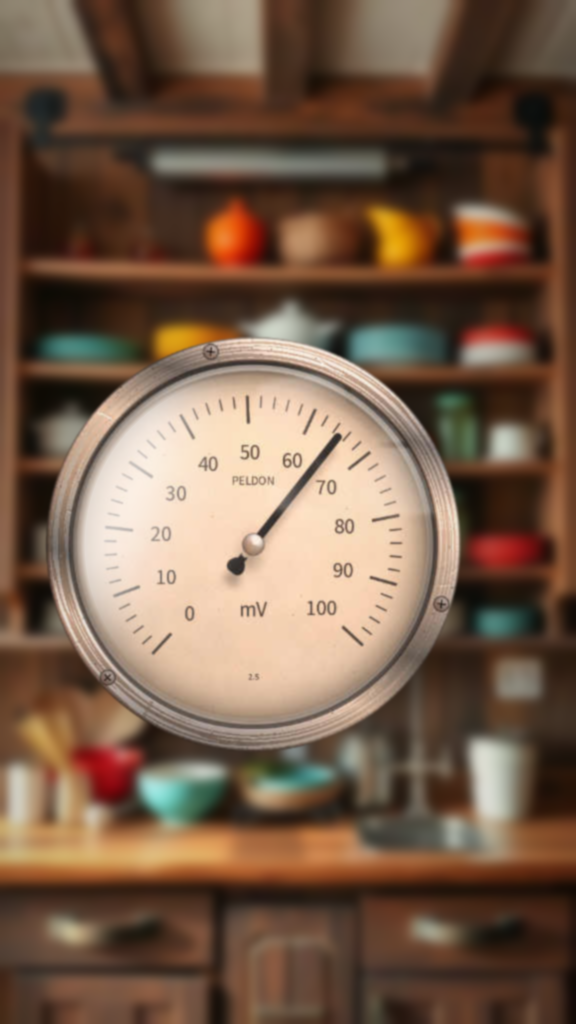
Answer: 65 mV
